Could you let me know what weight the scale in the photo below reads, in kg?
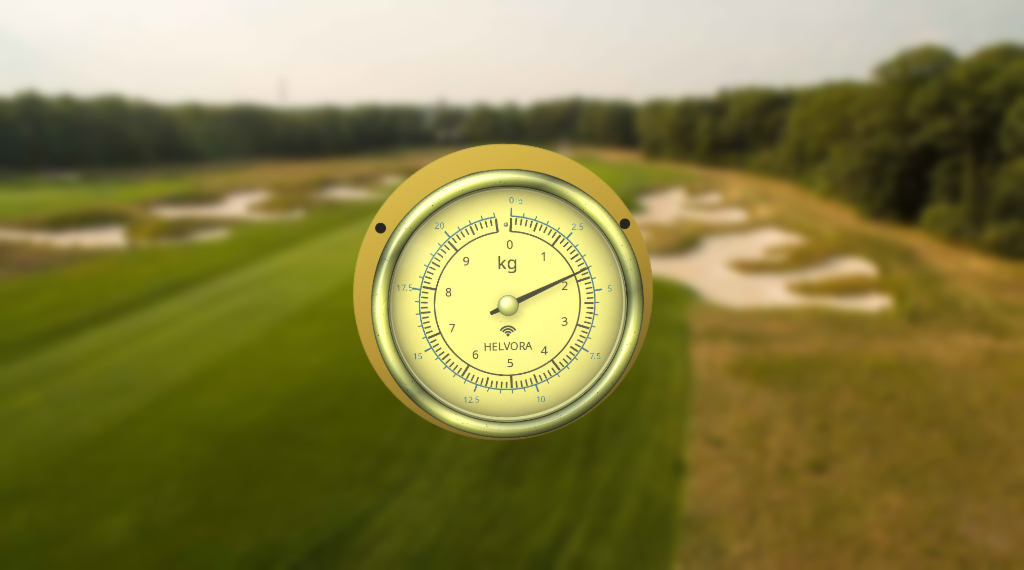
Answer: 1.8 kg
